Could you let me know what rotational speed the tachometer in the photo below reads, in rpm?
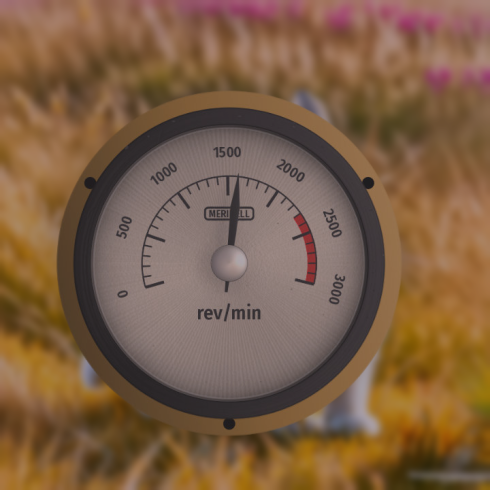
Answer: 1600 rpm
